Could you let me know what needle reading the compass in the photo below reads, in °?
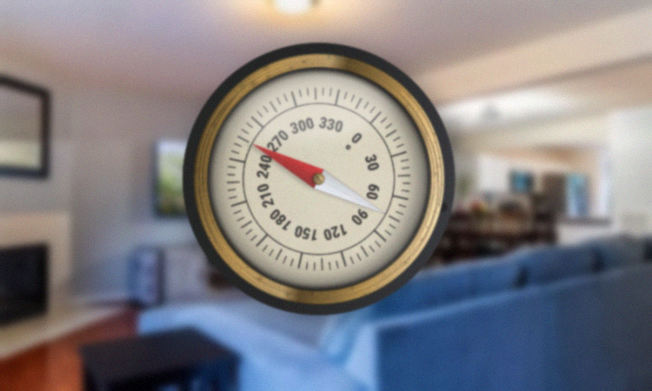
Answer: 255 °
